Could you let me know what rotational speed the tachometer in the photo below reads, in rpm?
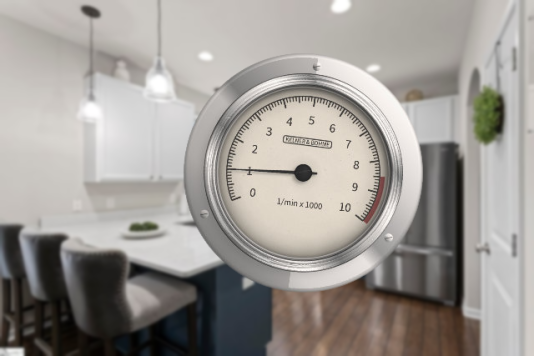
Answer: 1000 rpm
